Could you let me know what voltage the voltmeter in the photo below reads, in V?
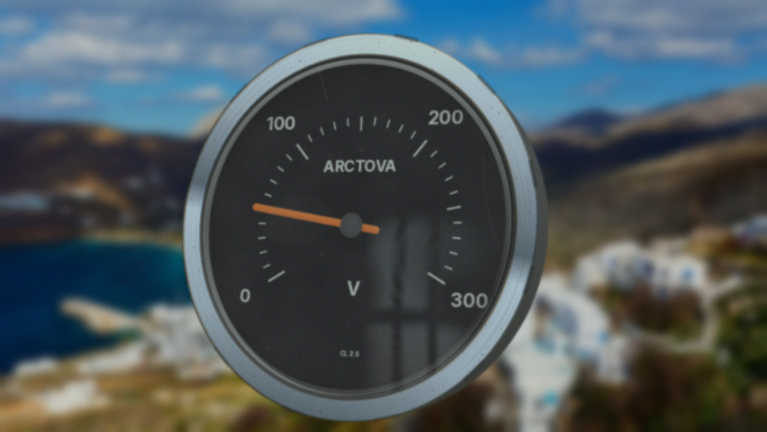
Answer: 50 V
